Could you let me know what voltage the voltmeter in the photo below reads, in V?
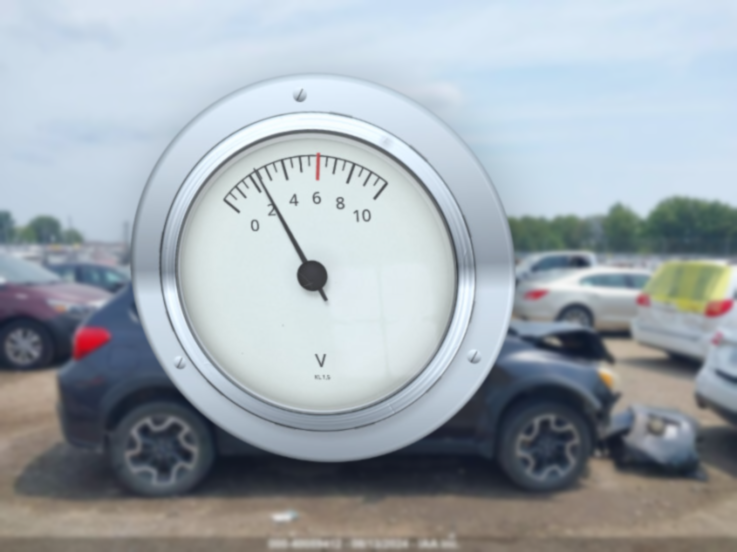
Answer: 2.5 V
